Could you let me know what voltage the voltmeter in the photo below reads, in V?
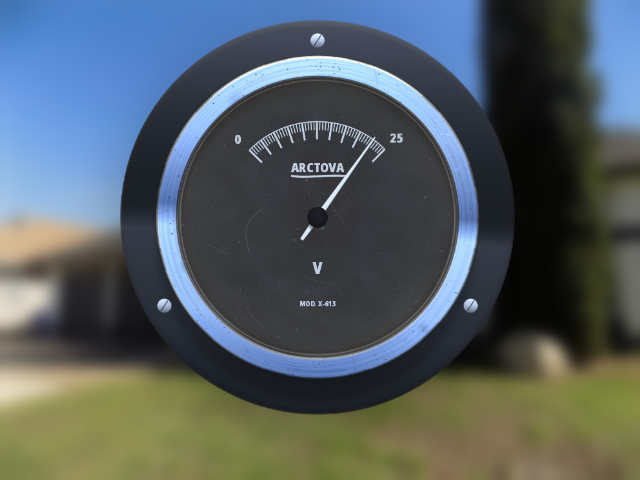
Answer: 22.5 V
